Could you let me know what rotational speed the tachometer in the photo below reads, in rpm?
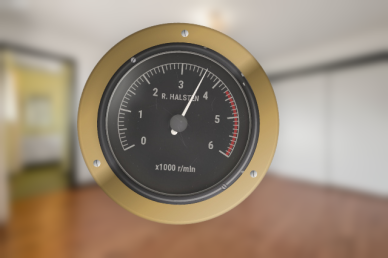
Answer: 3600 rpm
